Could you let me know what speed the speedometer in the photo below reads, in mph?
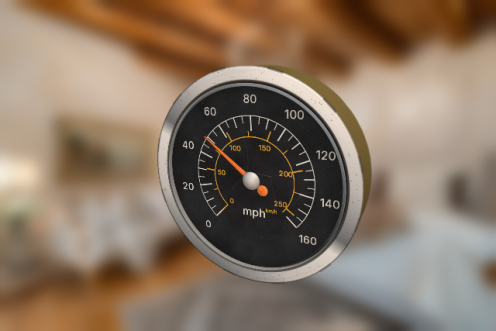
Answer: 50 mph
